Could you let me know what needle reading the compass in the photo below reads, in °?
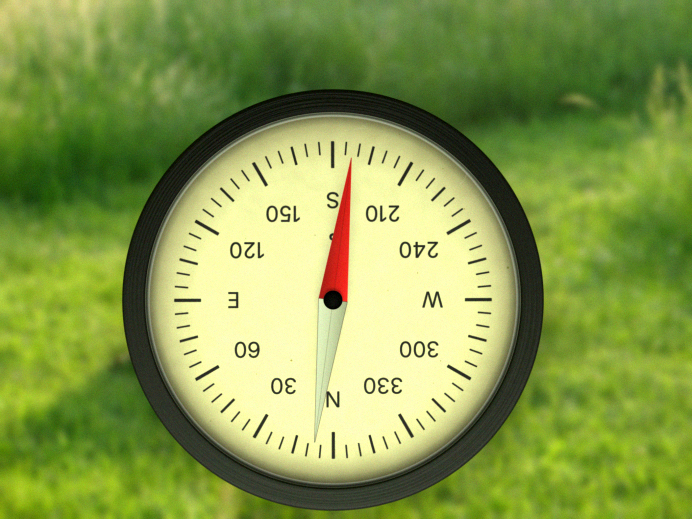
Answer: 187.5 °
